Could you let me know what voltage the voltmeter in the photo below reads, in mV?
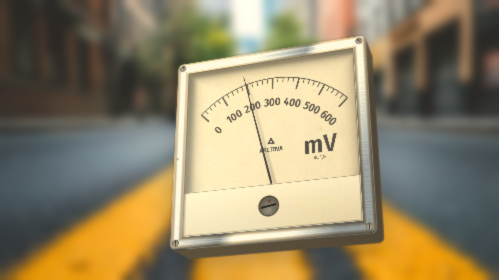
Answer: 200 mV
